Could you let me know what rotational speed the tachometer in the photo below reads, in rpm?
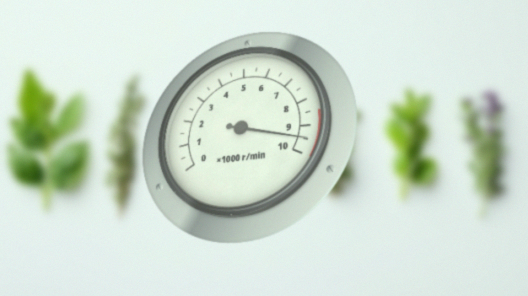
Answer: 9500 rpm
